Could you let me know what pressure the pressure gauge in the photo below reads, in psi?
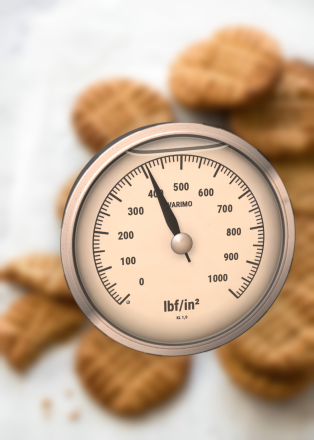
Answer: 410 psi
